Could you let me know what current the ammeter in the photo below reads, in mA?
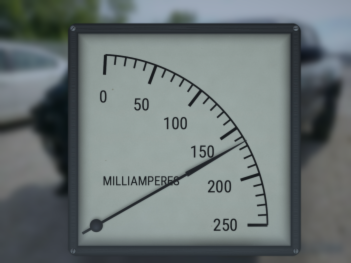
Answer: 165 mA
